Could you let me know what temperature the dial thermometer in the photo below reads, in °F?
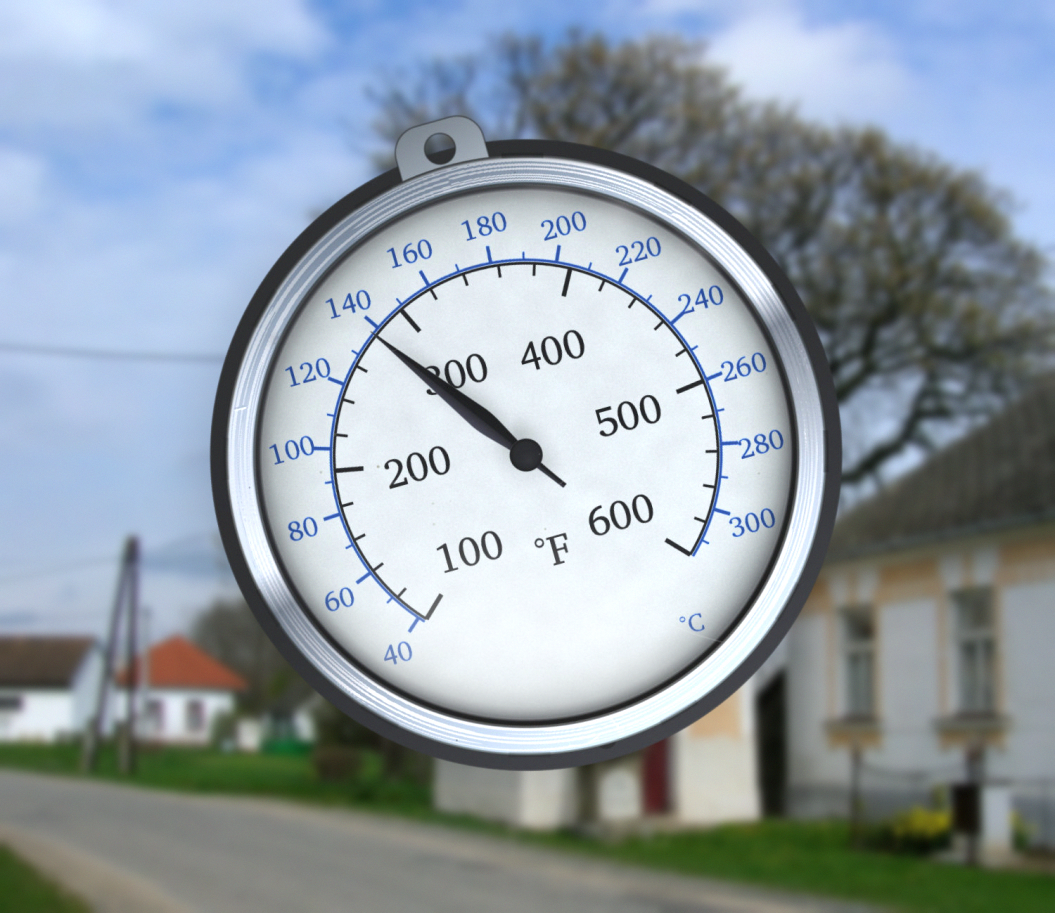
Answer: 280 °F
